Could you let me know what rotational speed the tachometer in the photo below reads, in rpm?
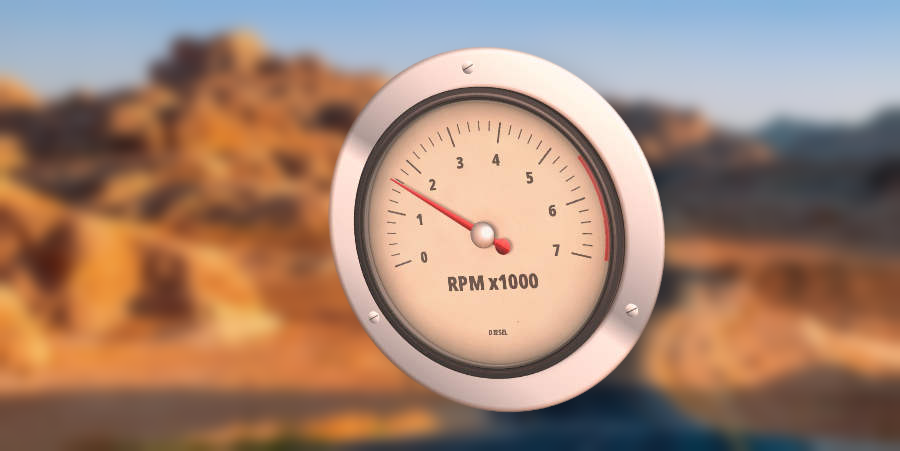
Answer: 1600 rpm
